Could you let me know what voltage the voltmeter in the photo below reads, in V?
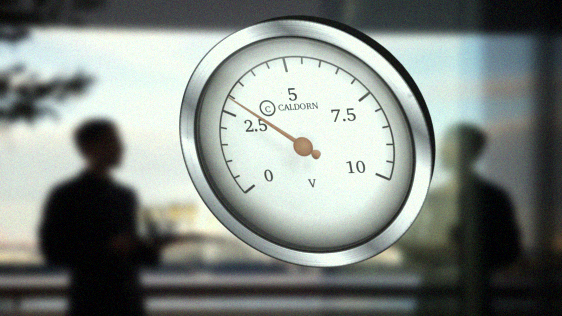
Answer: 3 V
